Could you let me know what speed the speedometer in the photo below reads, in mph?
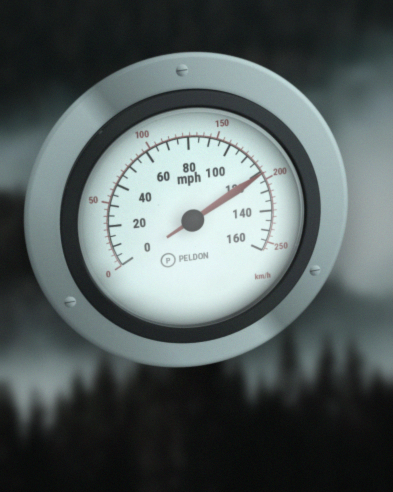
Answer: 120 mph
